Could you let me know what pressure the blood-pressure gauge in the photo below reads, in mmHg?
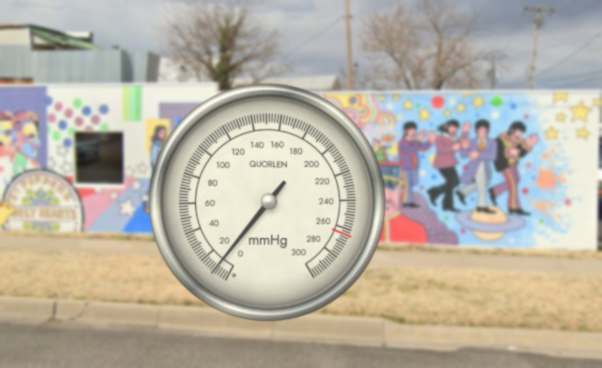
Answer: 10 mmHg
